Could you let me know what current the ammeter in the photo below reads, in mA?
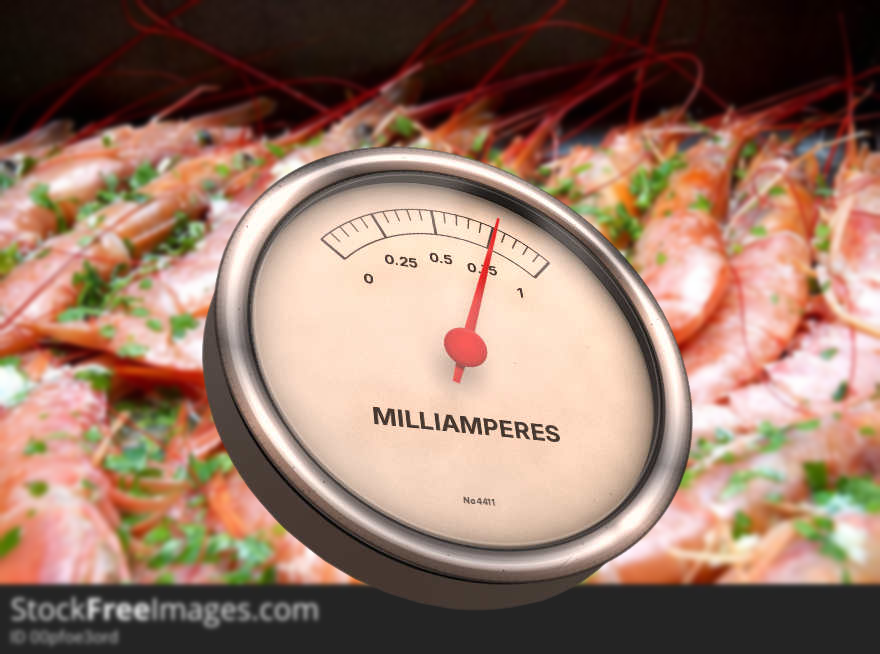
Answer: 0.75 mA
